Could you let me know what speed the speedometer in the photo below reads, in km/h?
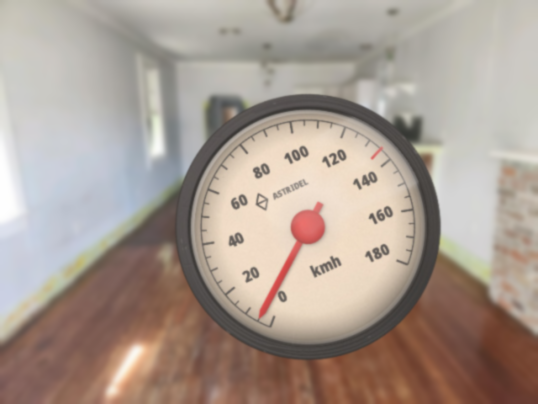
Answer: 5 km/h
